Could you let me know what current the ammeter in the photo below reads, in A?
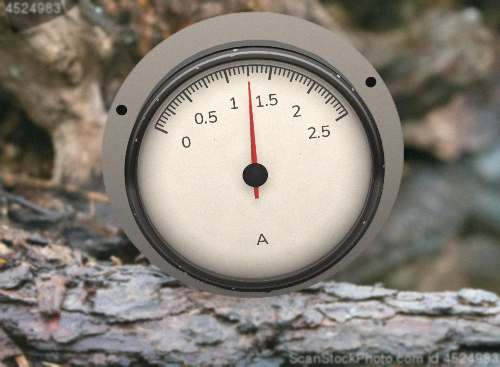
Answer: 1.25 A
